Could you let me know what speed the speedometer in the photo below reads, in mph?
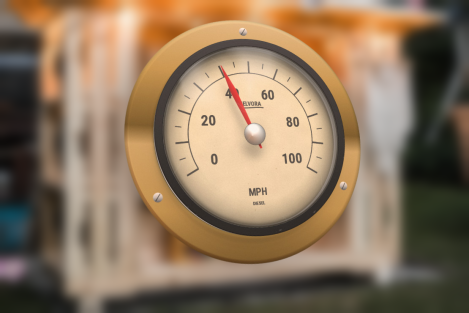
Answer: 40 mph
